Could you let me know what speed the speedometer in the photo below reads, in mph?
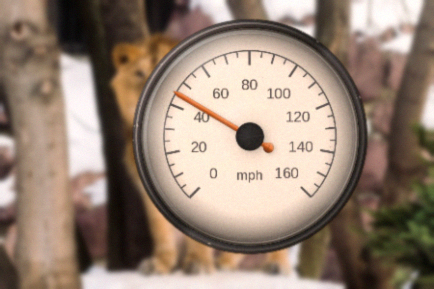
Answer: 45 mph
